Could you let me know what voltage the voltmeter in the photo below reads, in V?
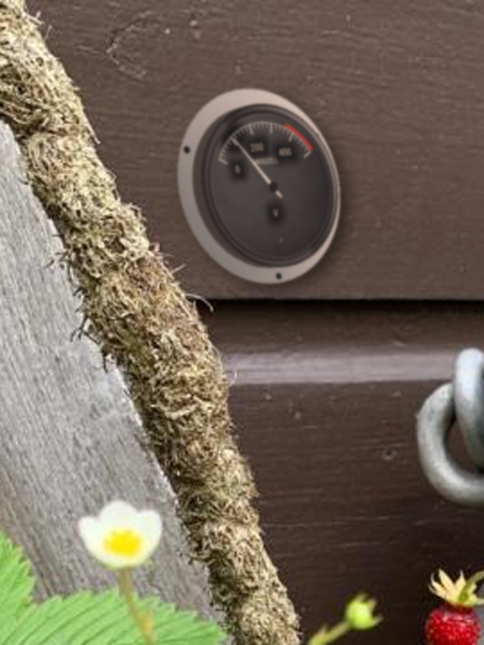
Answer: 100 V
